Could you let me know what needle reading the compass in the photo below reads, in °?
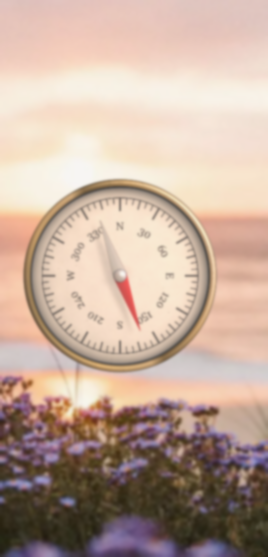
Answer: 160 °
